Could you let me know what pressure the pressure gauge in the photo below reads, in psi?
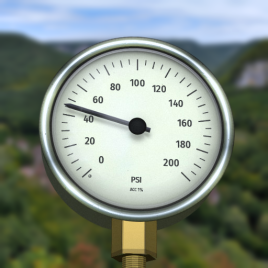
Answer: 45 psi
